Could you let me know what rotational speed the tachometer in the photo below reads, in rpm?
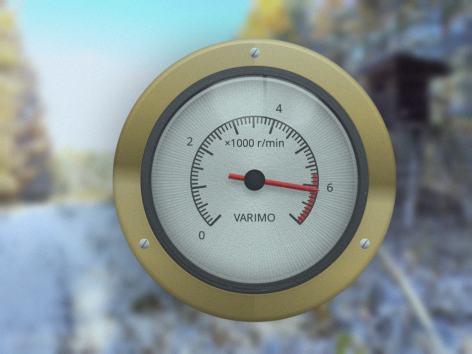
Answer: 6100 rpm
